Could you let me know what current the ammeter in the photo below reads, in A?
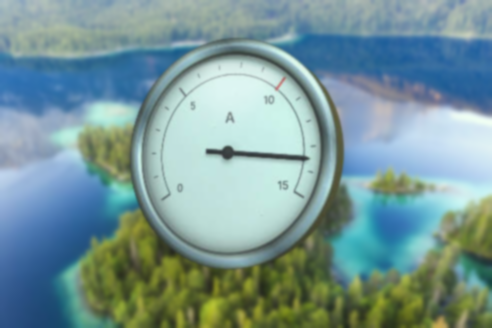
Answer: 13.5 A
